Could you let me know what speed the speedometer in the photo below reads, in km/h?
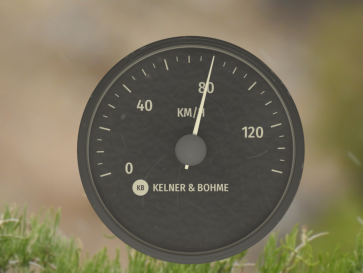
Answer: 80 km/h
